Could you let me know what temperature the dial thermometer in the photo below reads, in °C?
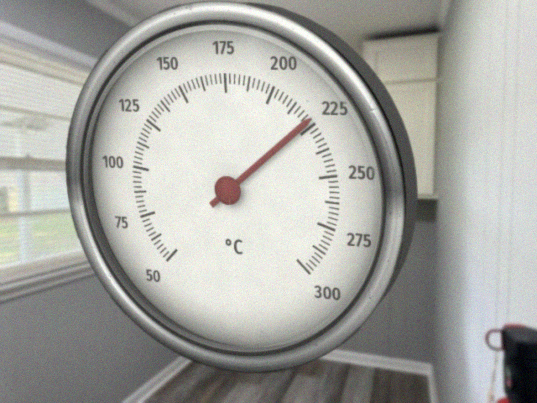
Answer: 222.5 °C
